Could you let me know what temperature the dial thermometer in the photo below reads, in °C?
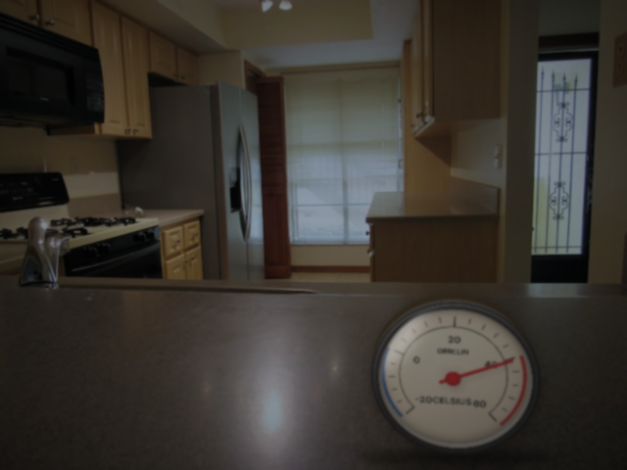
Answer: 40 °C
